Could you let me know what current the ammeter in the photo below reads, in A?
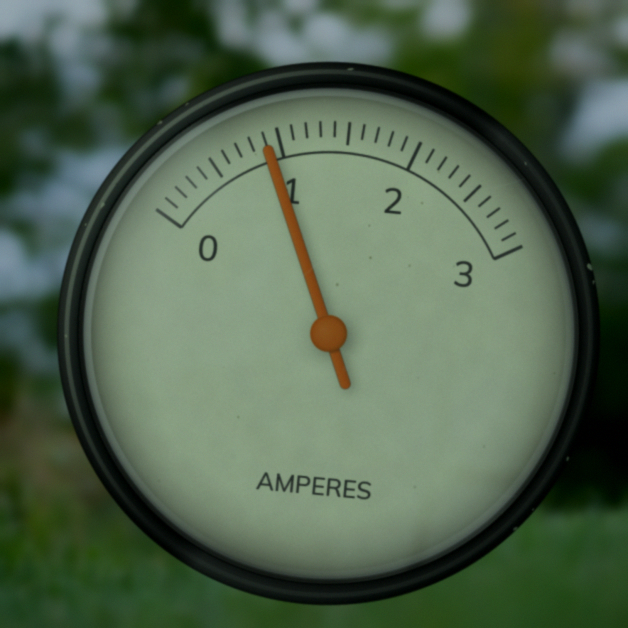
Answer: 0.9 A
